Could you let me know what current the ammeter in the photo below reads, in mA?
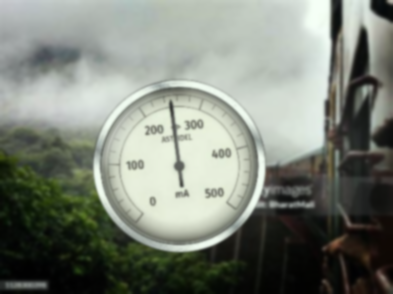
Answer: 250 mA
